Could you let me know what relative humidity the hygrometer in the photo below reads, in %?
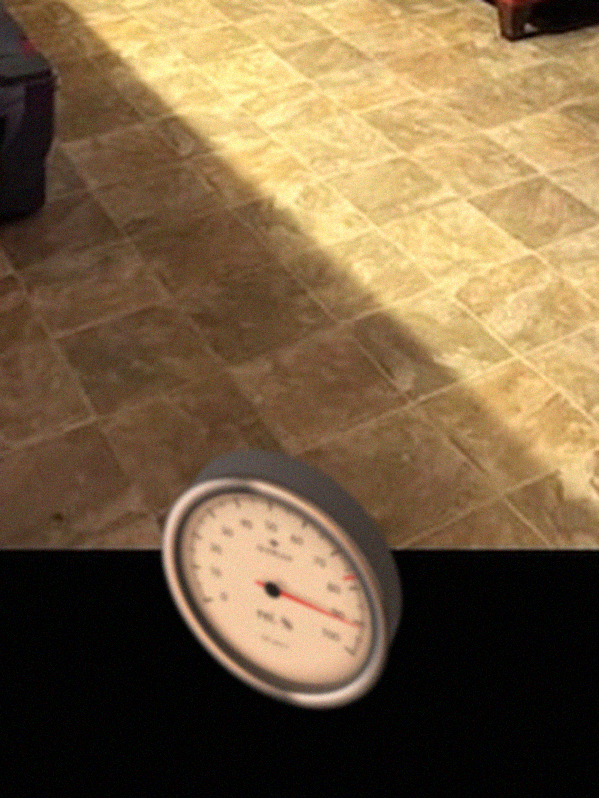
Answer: 90 %
